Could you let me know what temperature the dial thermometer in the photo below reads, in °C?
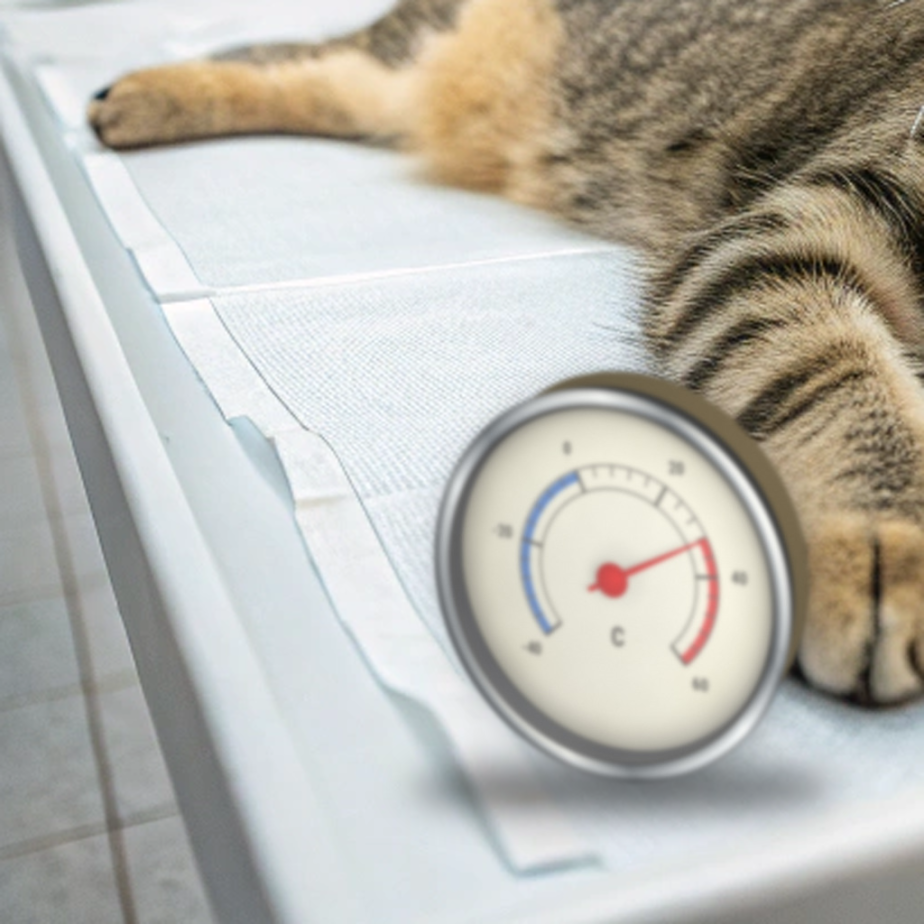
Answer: 32 °C
